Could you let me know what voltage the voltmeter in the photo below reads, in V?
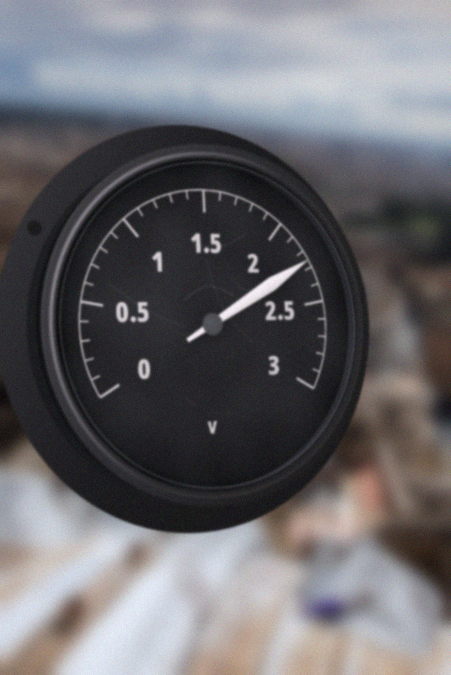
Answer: 2.25 V
